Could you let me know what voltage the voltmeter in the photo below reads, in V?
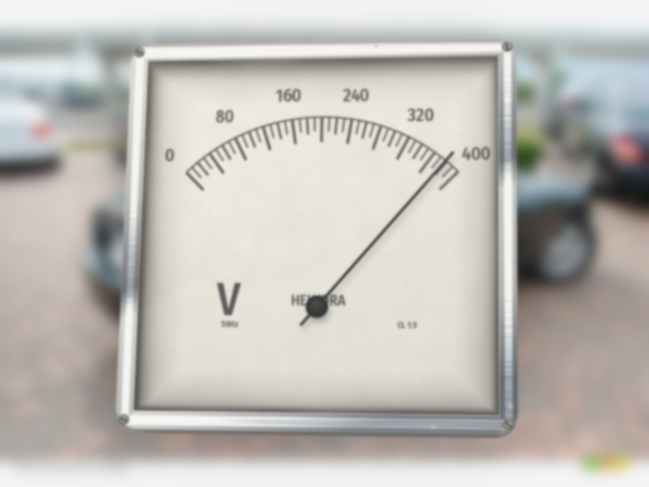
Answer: 380 V
